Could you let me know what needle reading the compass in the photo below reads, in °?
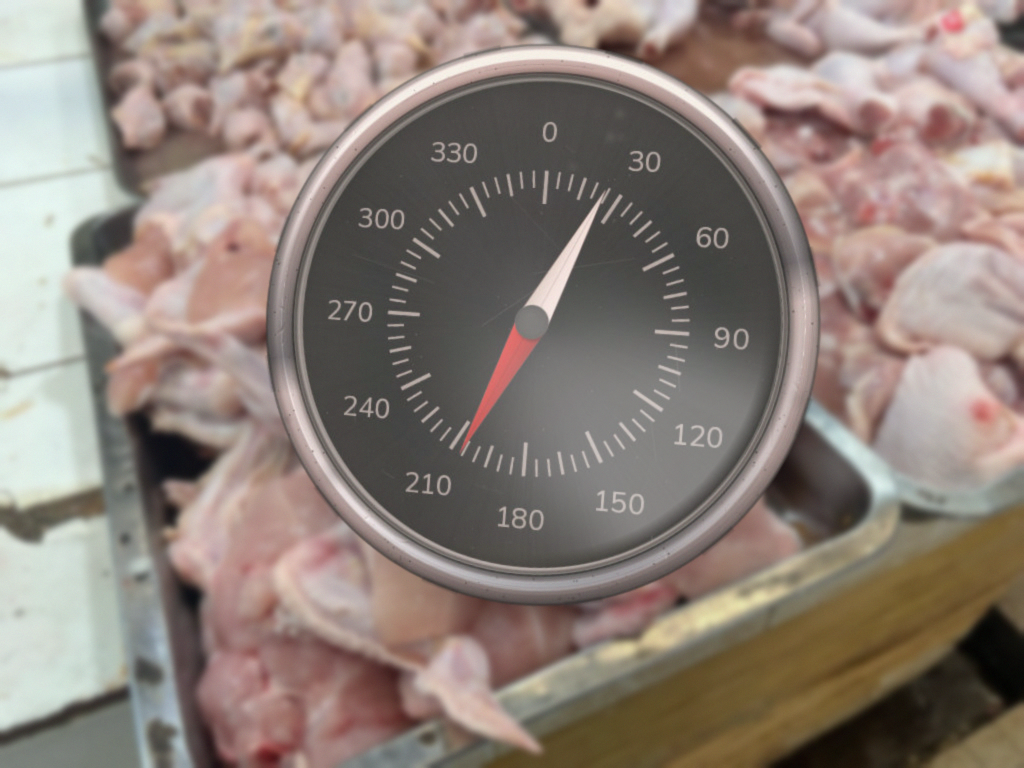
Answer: 205 °
